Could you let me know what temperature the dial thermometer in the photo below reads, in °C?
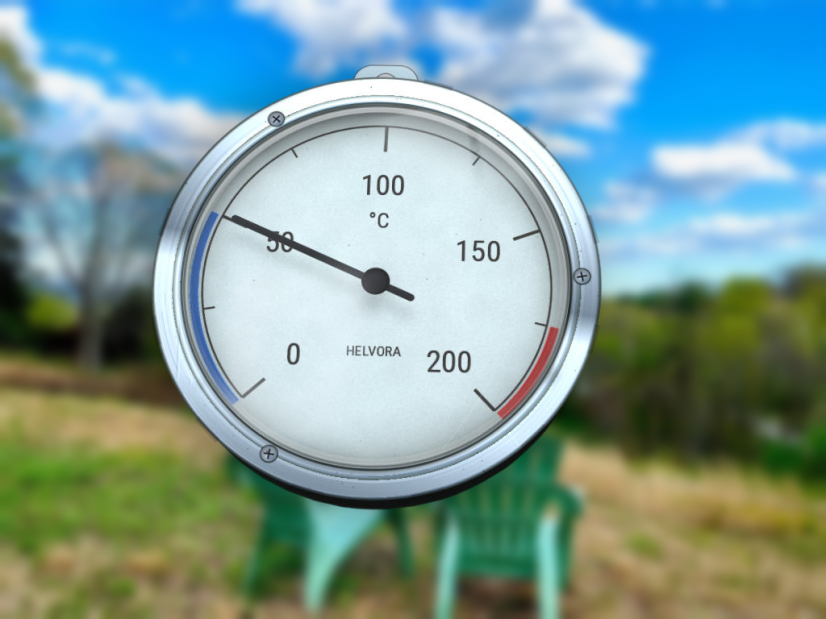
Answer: 50 °C
